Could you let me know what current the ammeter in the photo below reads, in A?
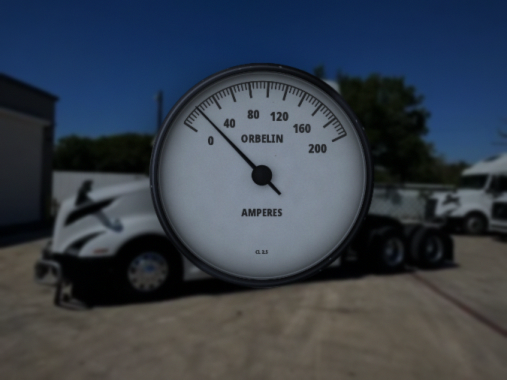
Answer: 20 A
